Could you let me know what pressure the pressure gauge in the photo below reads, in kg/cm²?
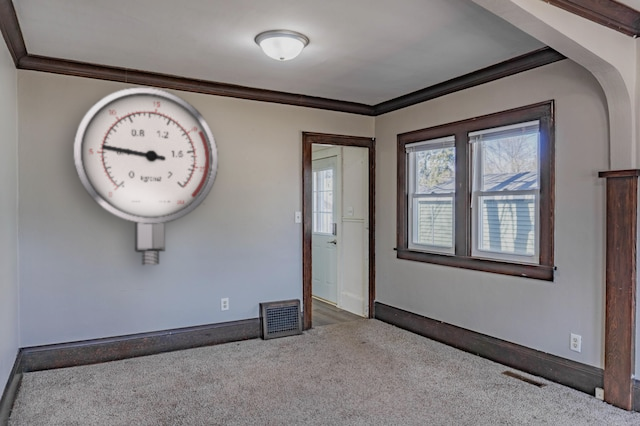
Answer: 0.4 kg/cm²
